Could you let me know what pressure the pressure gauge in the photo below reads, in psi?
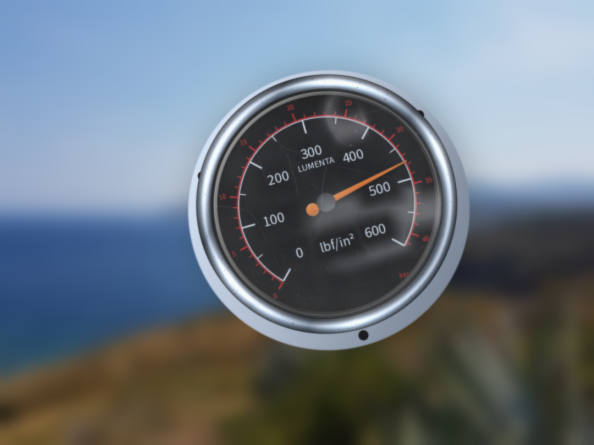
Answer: 475 psi
